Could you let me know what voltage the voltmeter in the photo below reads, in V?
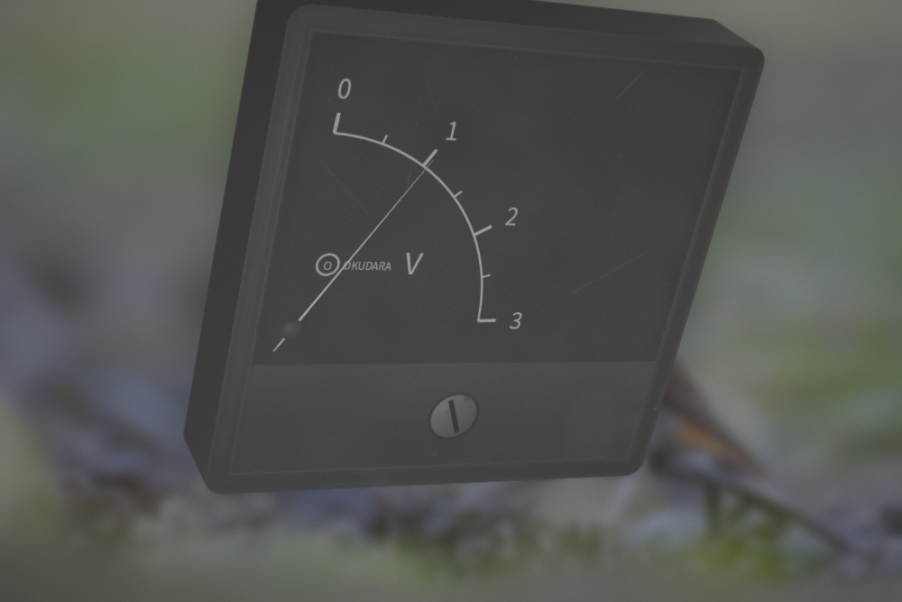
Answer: 1 V
